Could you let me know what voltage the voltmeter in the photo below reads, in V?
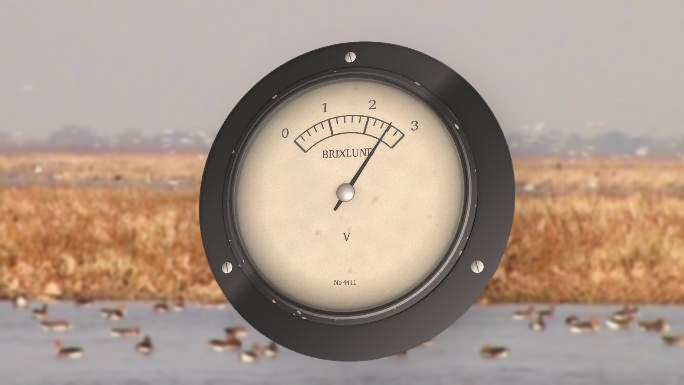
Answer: 2.6 V
